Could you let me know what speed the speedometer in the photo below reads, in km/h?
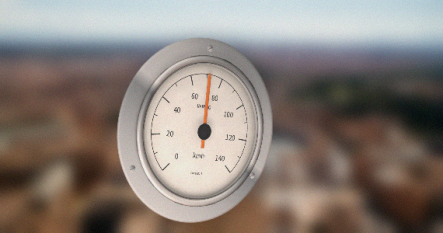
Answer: 70 km/h
